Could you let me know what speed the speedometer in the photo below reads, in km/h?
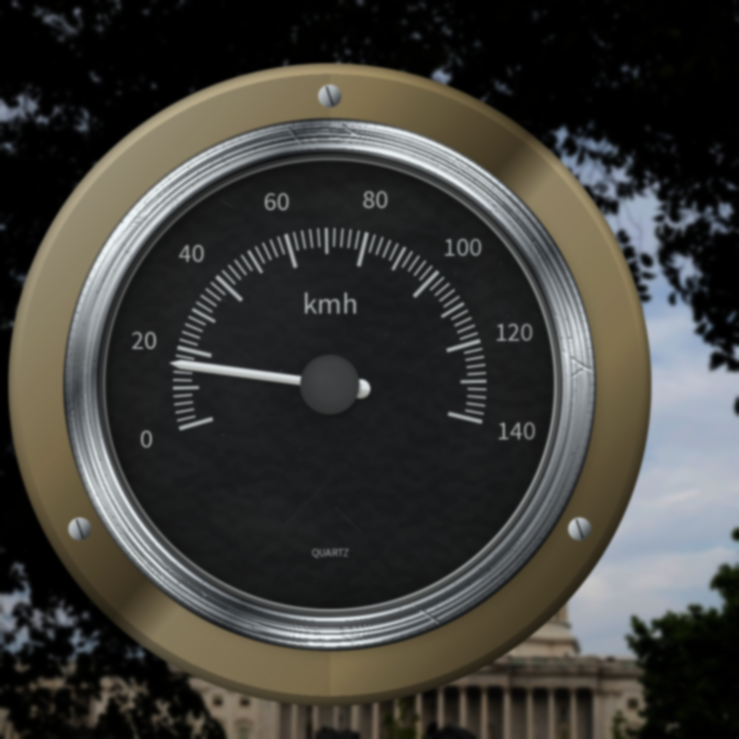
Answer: 16 km/h
